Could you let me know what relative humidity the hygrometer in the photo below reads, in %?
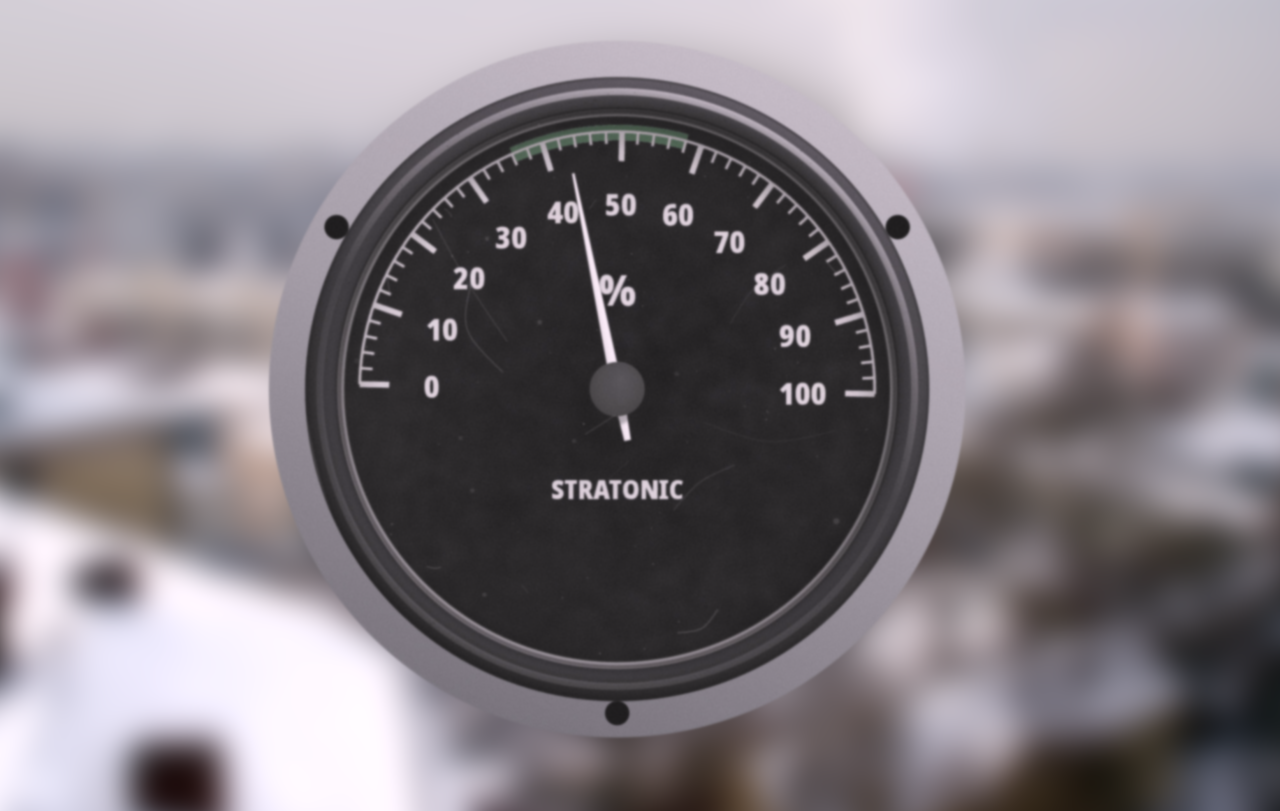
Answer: 43 %
